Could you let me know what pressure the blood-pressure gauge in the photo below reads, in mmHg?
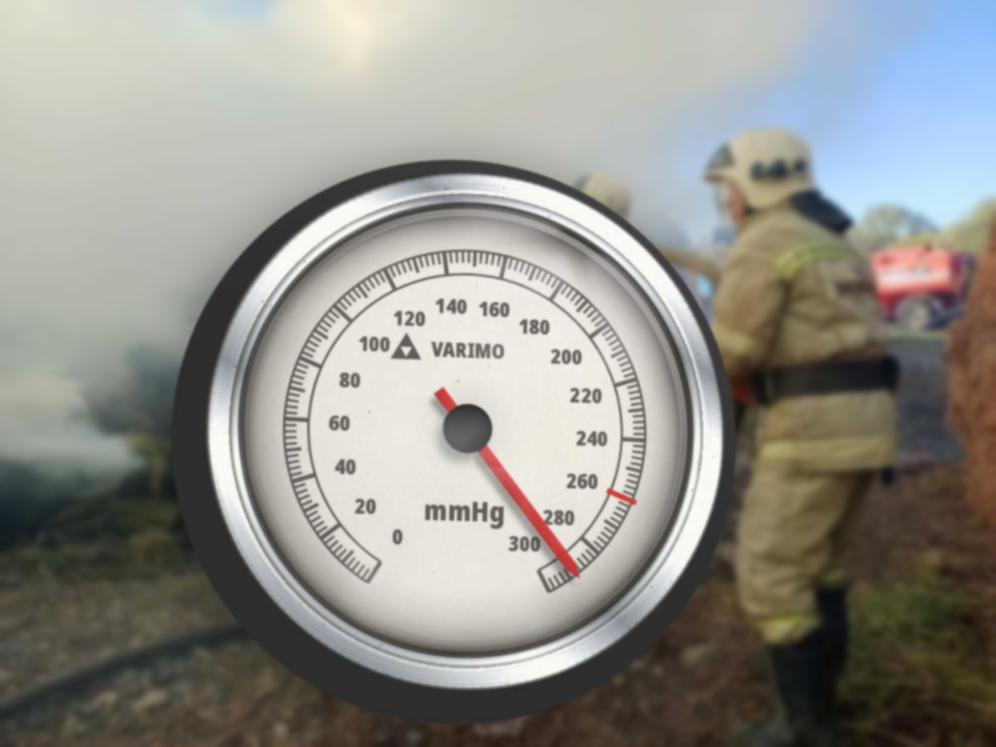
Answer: 290 mmHg
